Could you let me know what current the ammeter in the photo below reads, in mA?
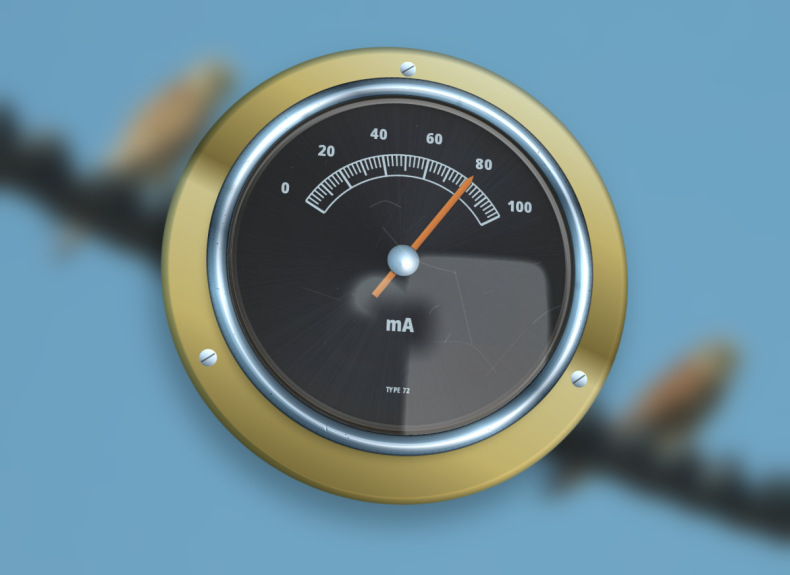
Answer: 80 mA
